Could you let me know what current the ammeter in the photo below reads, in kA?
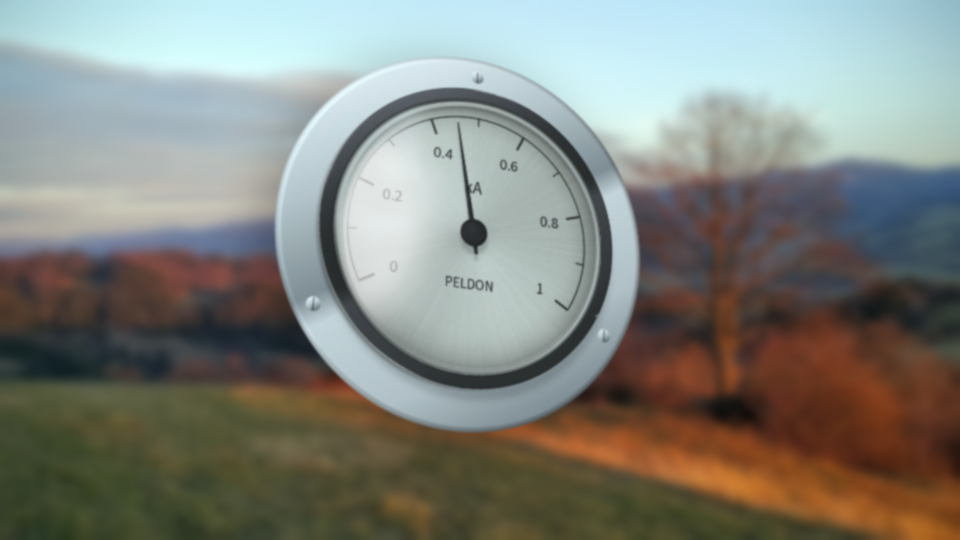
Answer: 0.45 kA
